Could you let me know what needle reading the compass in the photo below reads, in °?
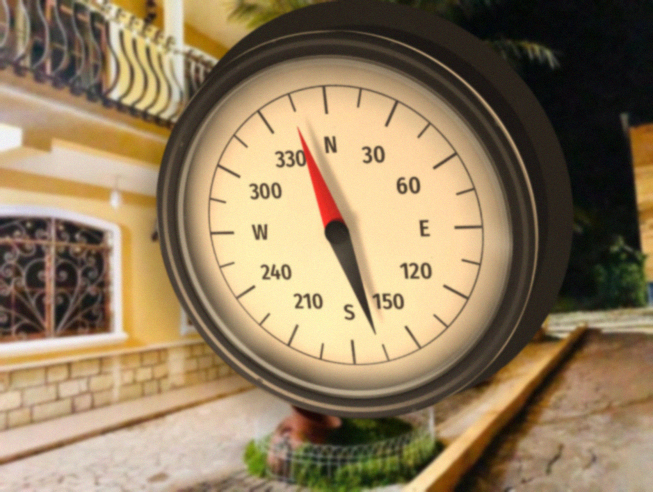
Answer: 345 °
